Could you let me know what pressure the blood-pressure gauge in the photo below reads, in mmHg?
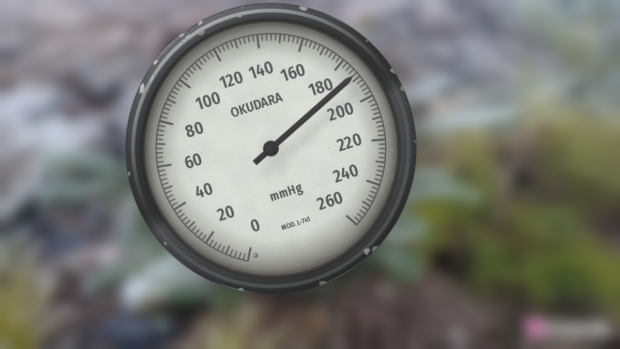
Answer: 188 mmHg
